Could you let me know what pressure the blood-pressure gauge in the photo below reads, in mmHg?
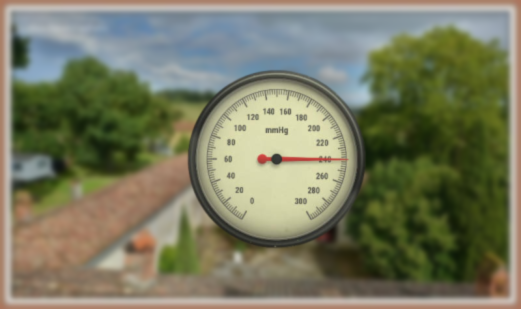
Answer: 240 mmHg
